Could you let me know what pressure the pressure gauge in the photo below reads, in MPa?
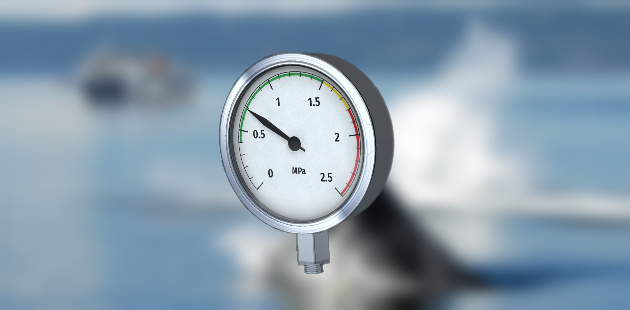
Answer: 0.7 MPa
